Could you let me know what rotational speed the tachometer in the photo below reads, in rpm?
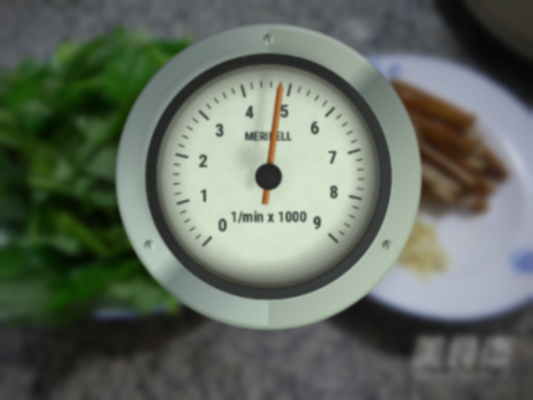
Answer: 4800 rpm
